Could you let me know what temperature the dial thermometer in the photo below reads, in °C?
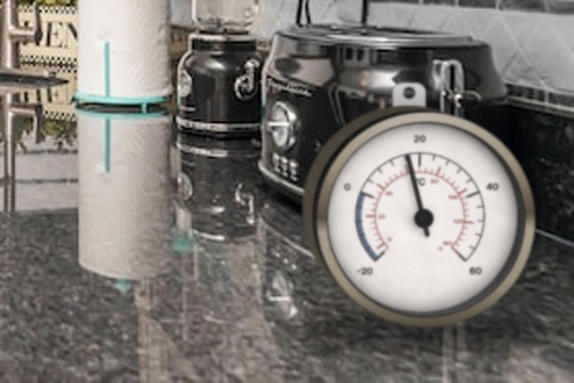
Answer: 16 °C
